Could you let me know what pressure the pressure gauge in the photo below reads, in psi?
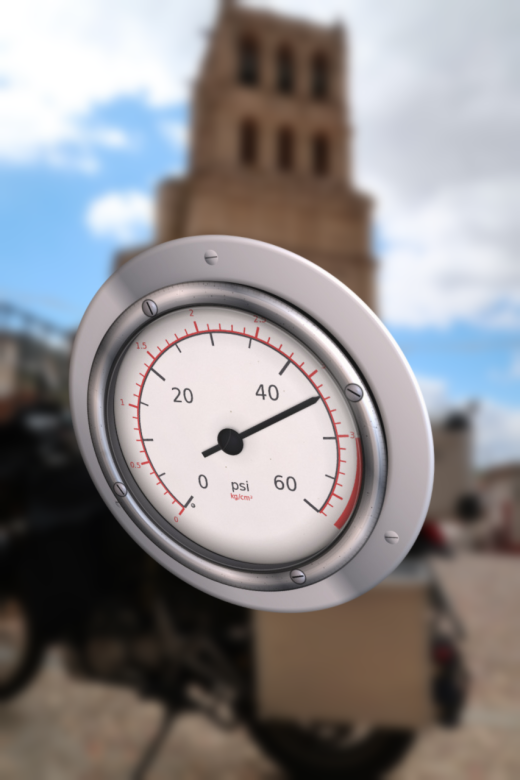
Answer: 45 psi
